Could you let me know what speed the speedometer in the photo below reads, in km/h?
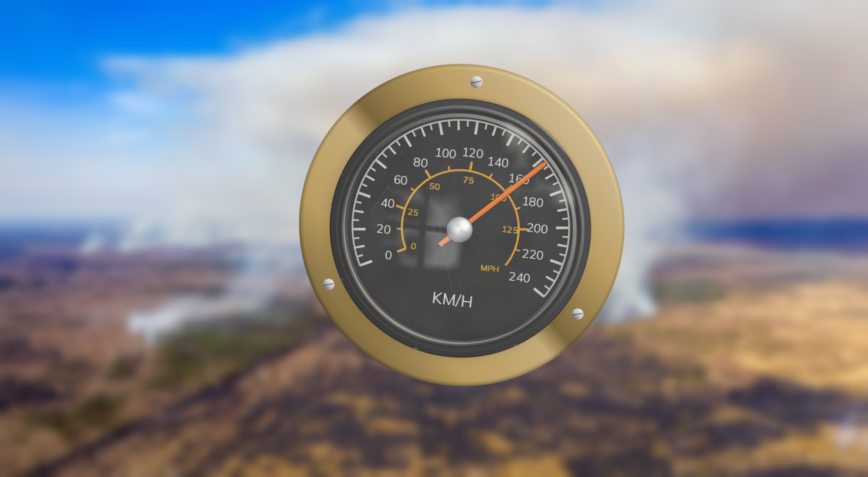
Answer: 162.5 km/h
